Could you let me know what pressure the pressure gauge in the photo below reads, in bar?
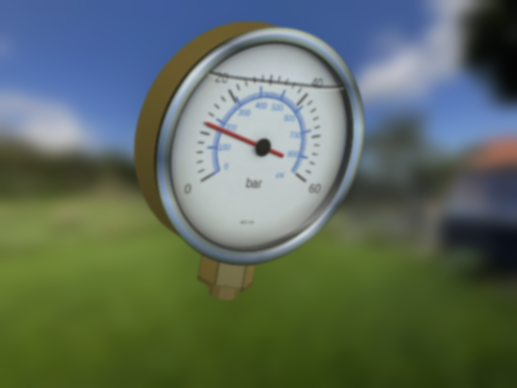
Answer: 12 bar
